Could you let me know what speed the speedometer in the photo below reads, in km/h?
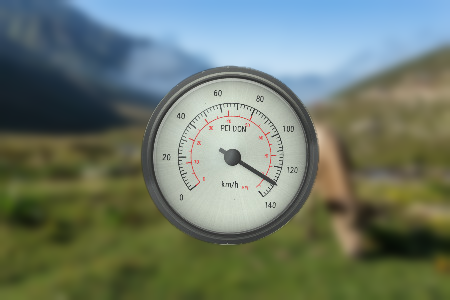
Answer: 130 km/h
